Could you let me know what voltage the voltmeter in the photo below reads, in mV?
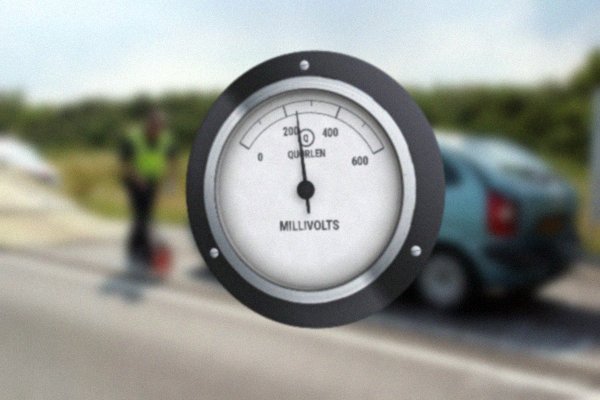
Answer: 250 mV
